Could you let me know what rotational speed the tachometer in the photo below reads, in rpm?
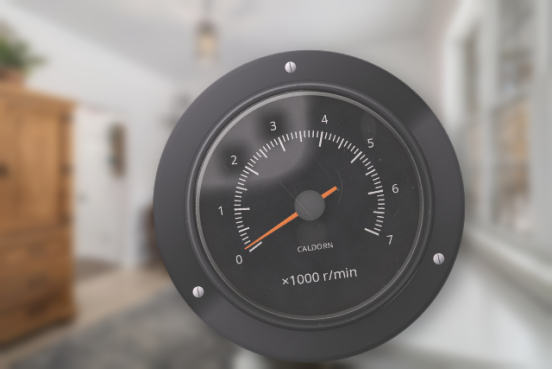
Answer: 100 rpm
